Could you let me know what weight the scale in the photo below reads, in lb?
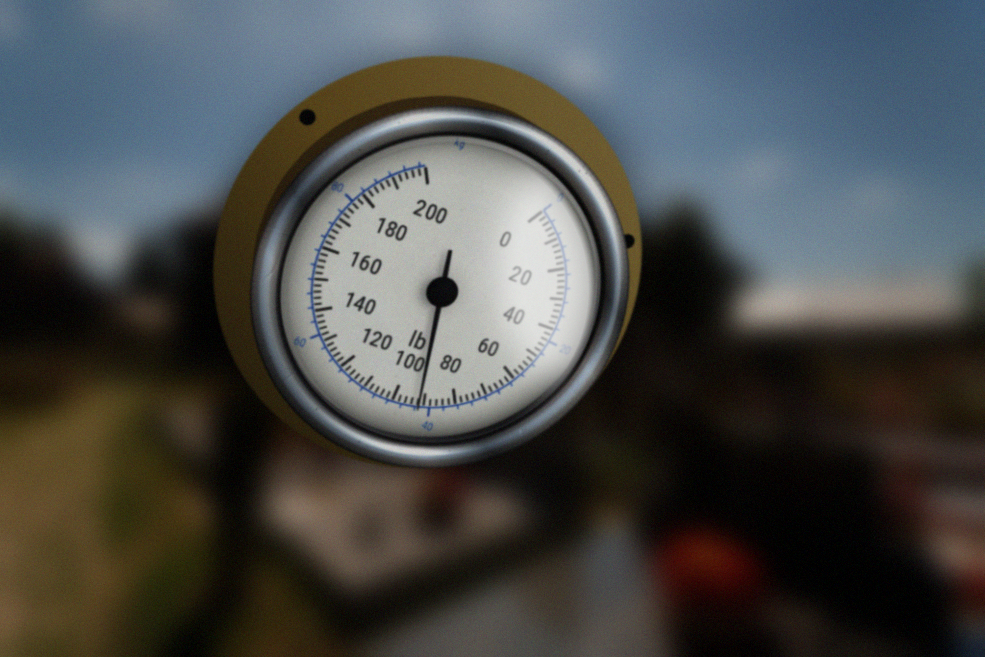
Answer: 92 lb
